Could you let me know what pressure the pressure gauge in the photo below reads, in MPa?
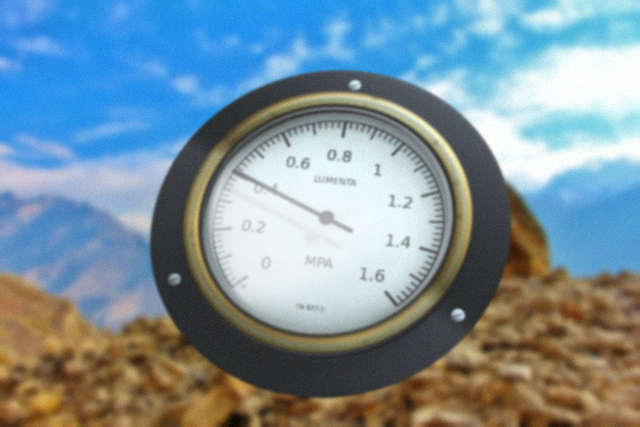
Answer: 0.4 MPa
